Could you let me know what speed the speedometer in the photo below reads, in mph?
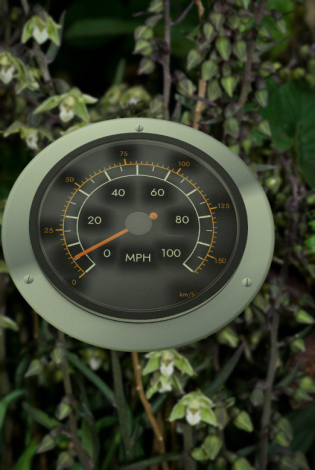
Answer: 5 mph
